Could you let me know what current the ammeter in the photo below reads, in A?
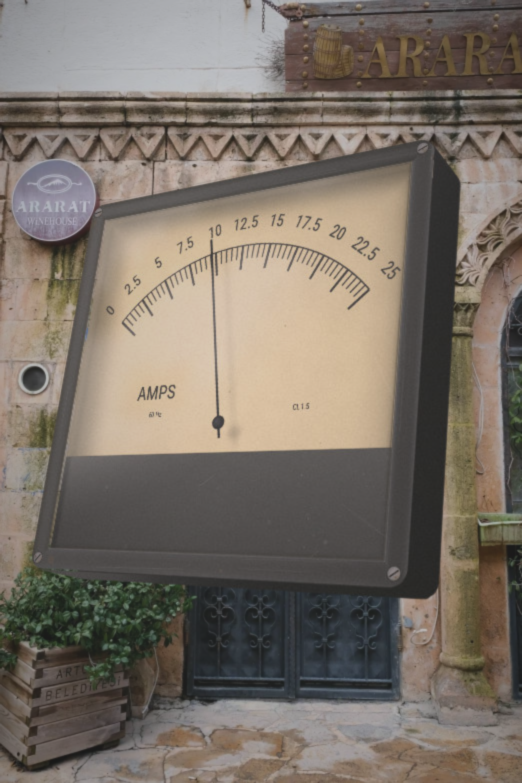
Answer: 10 A
